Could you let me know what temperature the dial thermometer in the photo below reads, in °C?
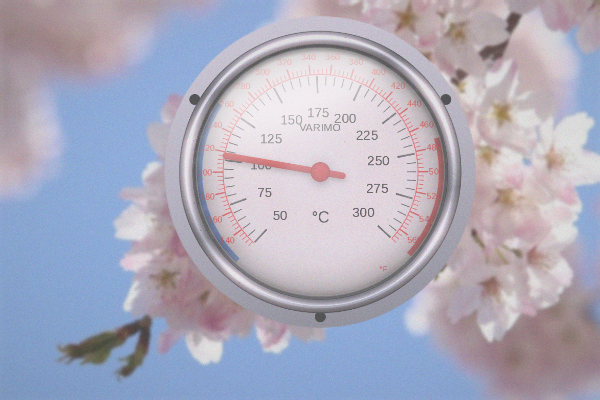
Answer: 102.5 °C
